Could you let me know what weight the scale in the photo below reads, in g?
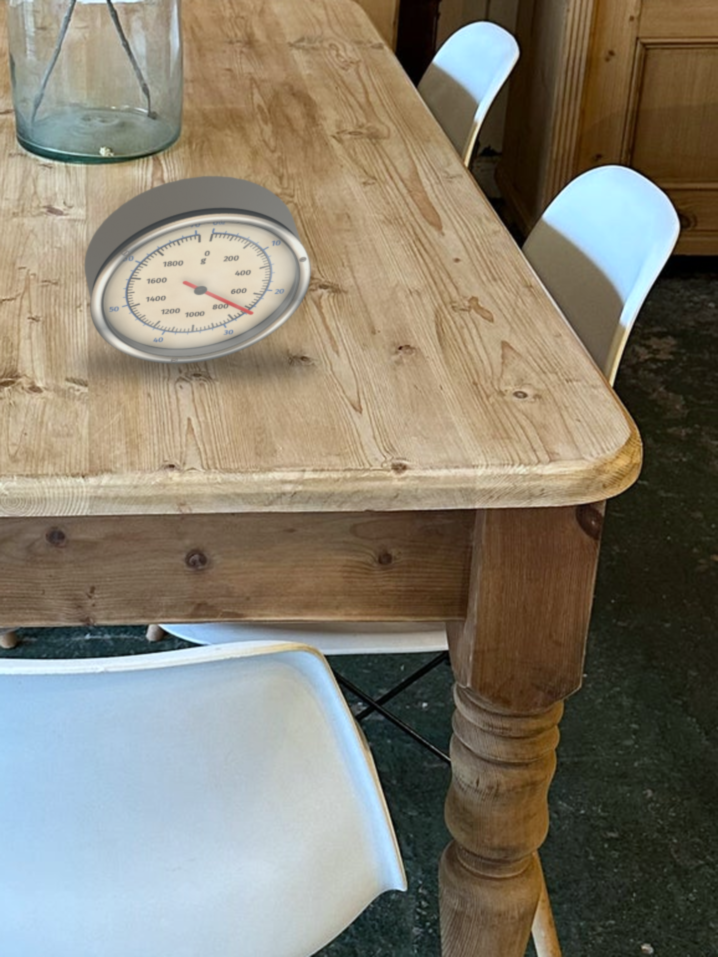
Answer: 700 g
